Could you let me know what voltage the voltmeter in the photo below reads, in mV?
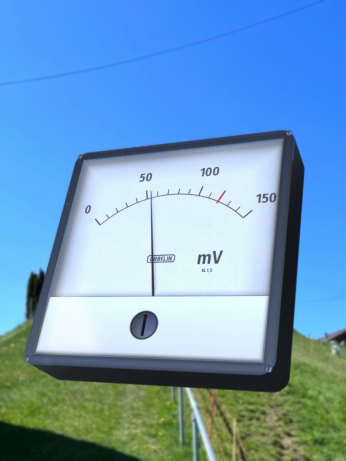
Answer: 55 mV
